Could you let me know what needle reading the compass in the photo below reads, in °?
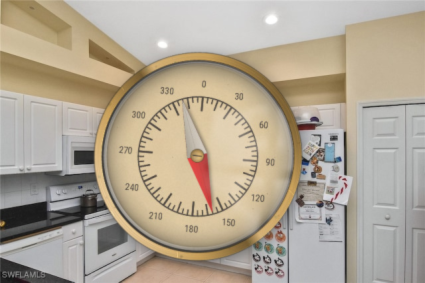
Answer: 160 °
